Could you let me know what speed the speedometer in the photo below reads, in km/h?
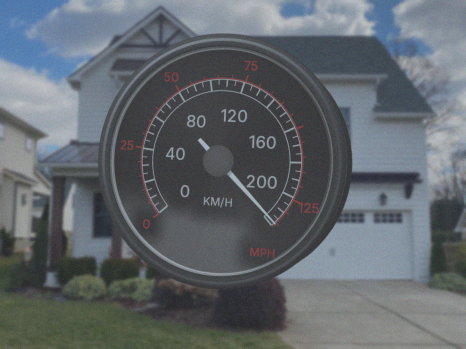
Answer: 217.5 km/h
